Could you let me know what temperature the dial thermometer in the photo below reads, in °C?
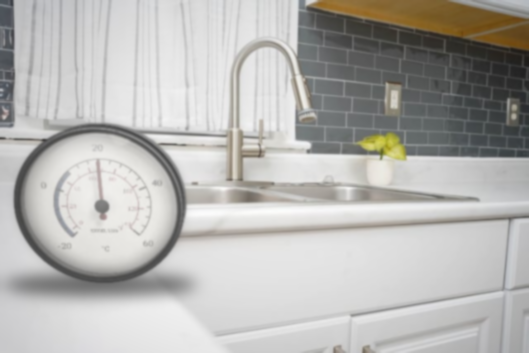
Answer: 20 °C
